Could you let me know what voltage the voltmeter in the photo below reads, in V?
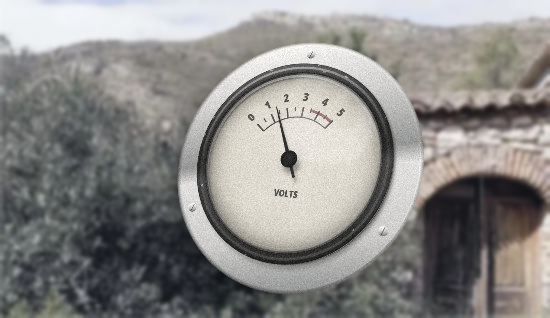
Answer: 1.5 V
